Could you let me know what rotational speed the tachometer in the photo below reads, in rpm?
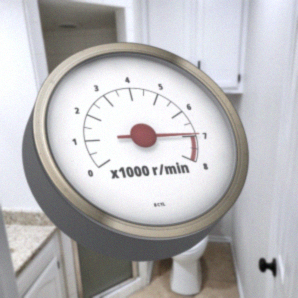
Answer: 7000 rpm
